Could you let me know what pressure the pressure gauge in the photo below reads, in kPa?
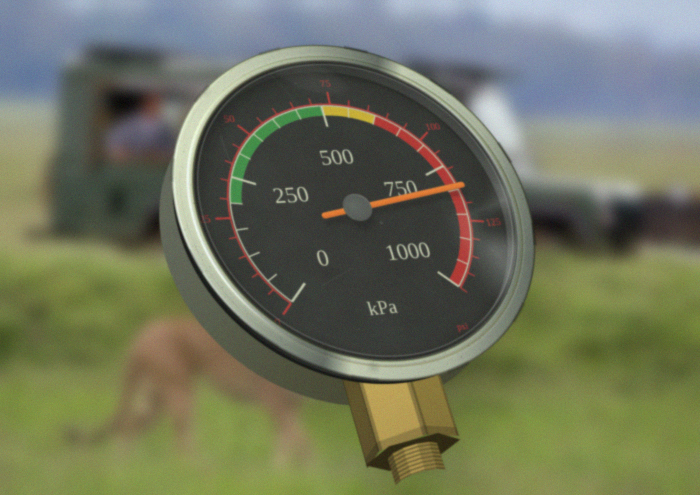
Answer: 800 kPa
